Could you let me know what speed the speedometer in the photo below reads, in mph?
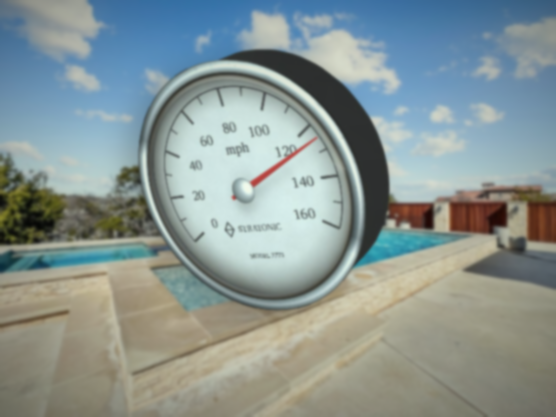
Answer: 125 mph
